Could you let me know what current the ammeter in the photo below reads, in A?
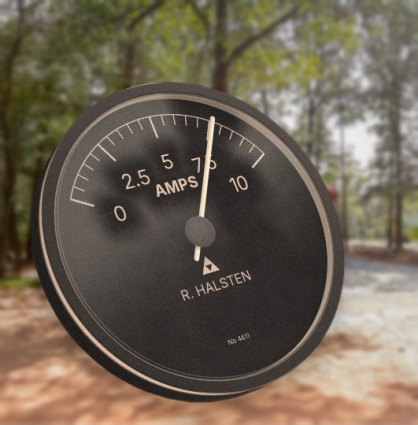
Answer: 7.5 A
